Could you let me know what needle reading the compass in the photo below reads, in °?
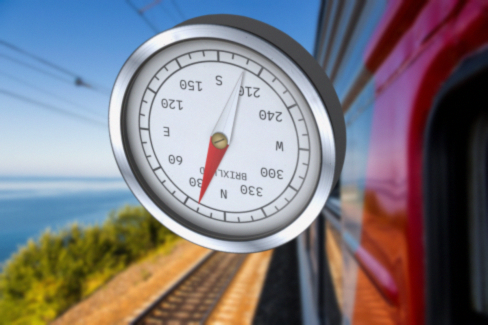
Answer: 20 °
